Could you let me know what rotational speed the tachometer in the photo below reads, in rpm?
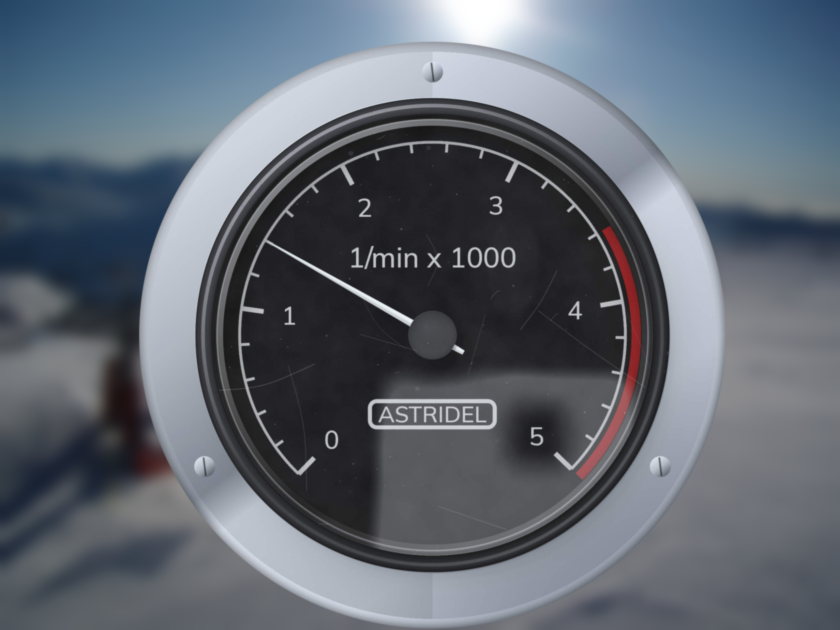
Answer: 1400 rpm
